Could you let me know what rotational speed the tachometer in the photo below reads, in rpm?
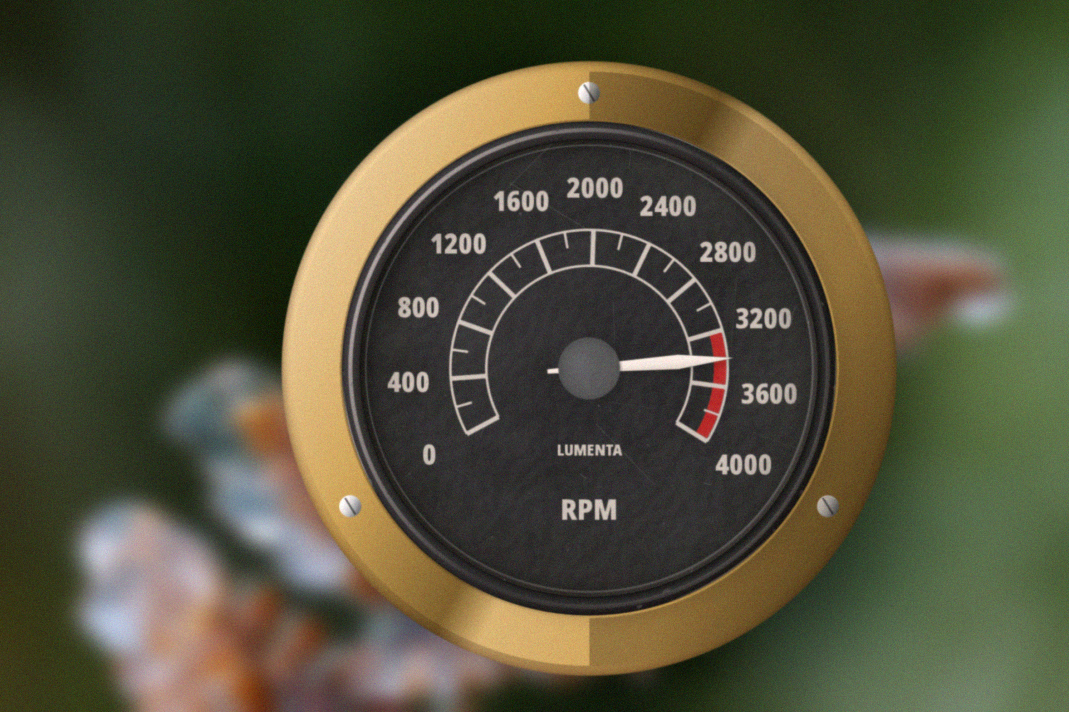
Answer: 3400 rpm
